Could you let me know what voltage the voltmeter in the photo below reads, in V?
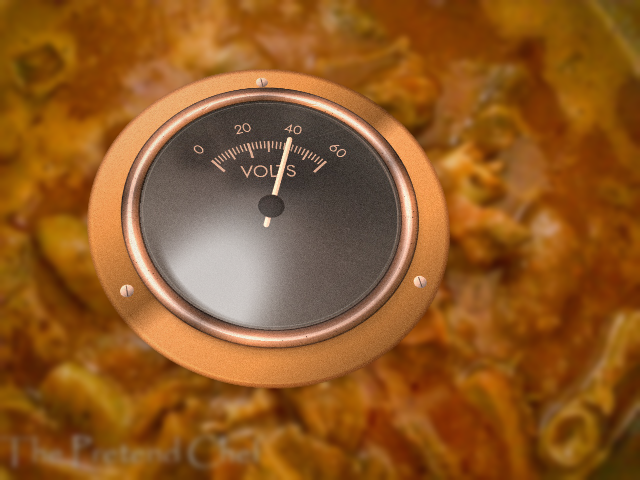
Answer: 40 V
